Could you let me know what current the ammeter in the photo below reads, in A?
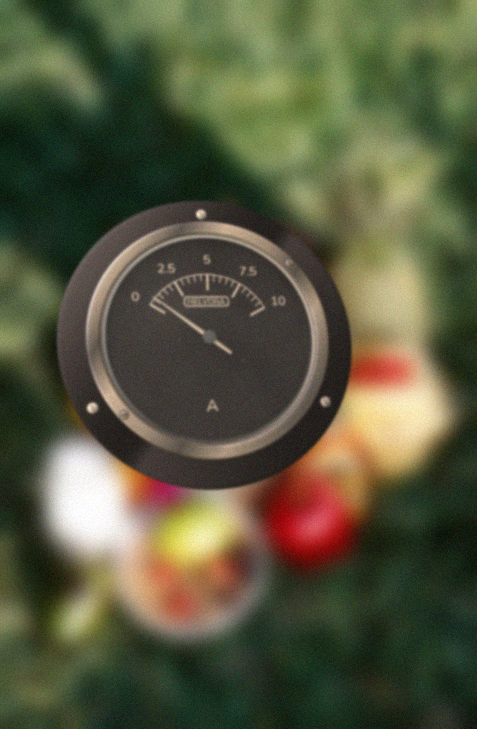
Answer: 0.5 A
